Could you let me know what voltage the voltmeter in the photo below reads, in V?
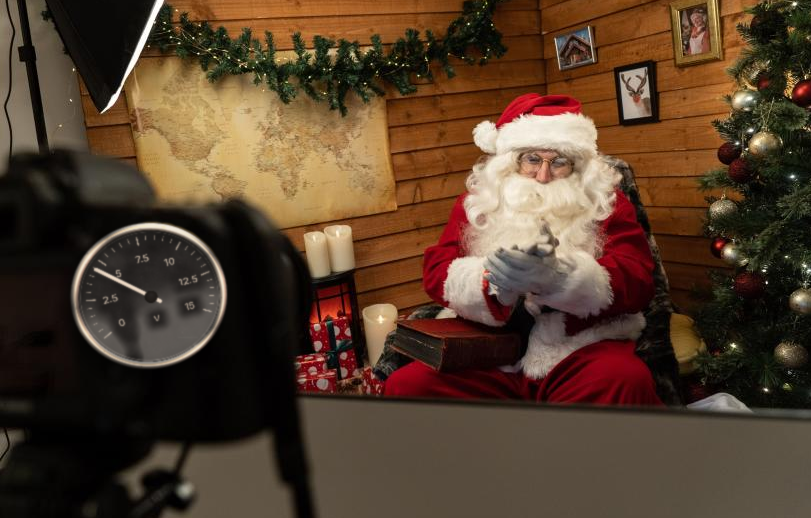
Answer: 4.5 V
